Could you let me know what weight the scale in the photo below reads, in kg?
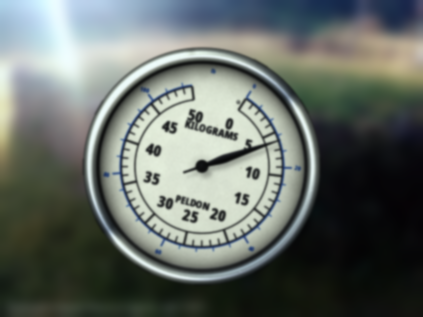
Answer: 6 kg
